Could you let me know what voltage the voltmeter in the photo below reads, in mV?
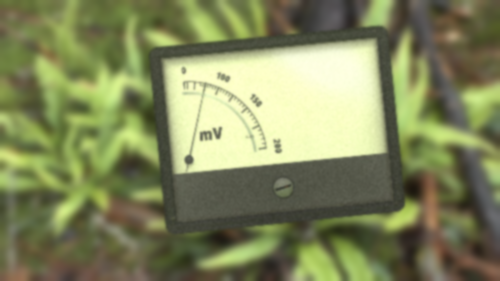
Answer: 75 mV
